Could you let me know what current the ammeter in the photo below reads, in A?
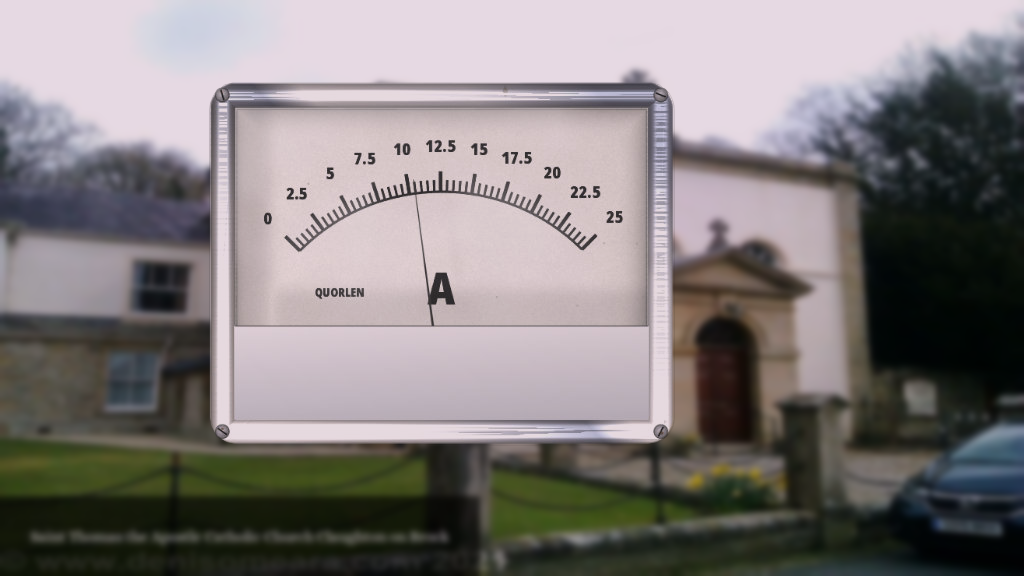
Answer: 10.5 A
